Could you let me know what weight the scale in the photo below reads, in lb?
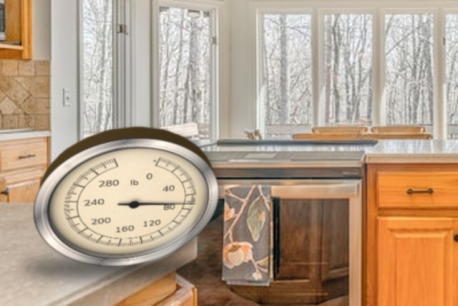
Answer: 70 lb
